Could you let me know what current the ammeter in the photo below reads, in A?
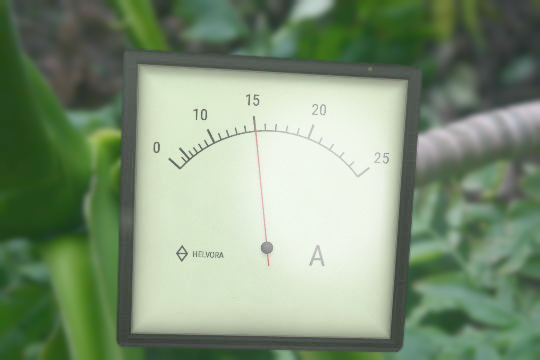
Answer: 15 A
